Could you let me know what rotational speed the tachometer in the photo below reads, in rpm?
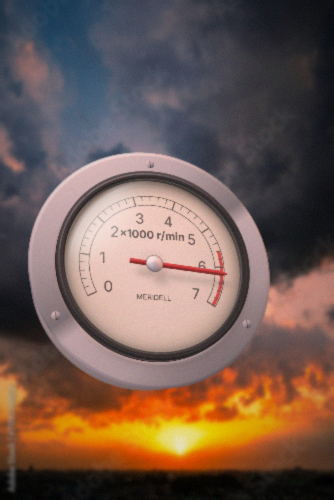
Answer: 6200 rpm
